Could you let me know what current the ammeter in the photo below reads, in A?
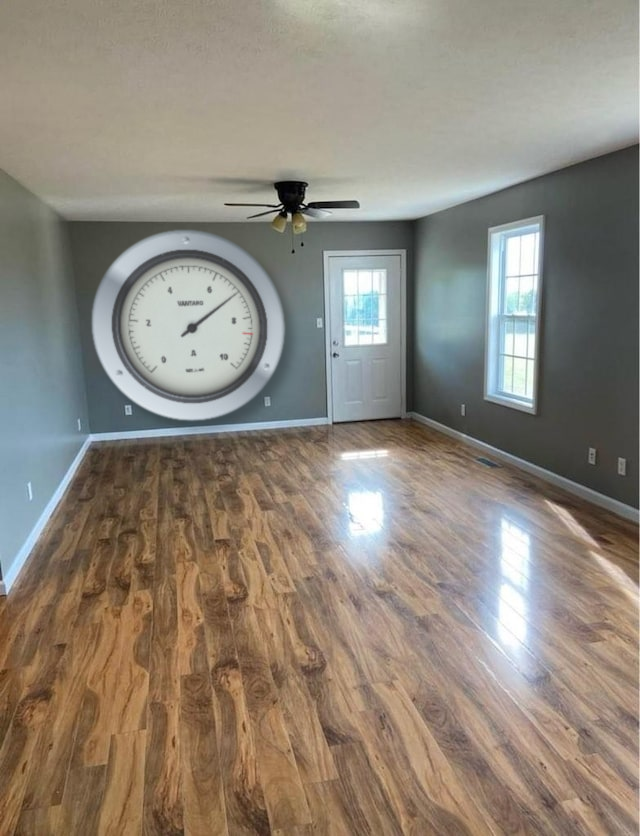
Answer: 7 A
